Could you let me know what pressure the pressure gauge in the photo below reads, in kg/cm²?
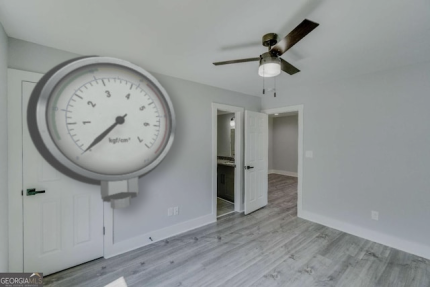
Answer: 0 kg/cm²
